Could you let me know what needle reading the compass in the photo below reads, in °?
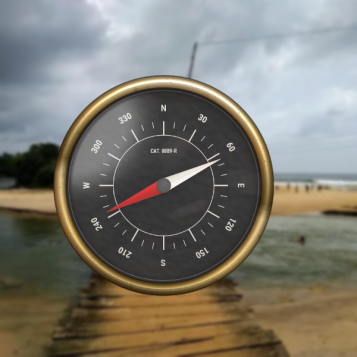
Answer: 245 °
